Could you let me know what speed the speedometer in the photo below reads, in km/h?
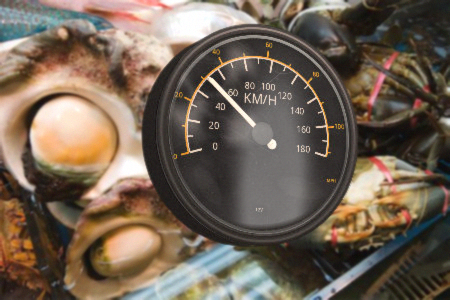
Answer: 50 km/h
